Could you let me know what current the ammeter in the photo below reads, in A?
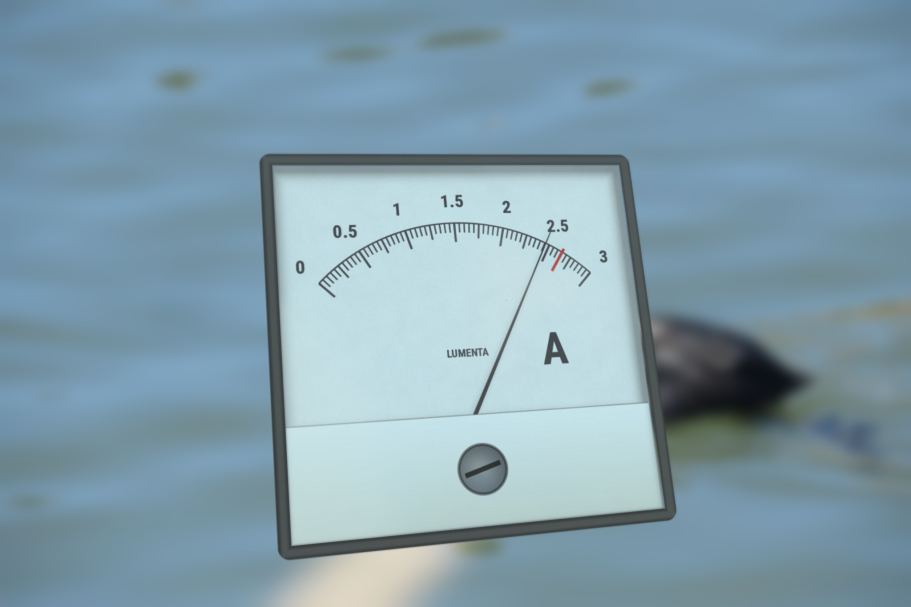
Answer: 2.45 A
